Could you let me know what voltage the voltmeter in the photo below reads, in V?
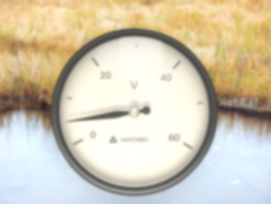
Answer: 5 V
